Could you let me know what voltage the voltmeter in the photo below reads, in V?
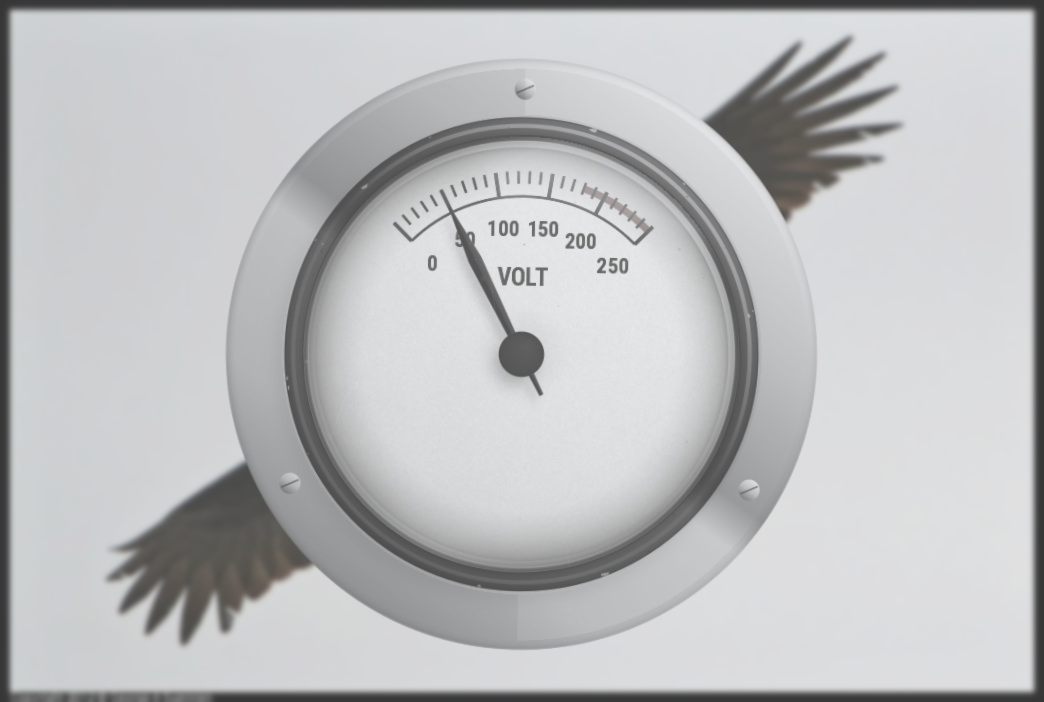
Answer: 50 V
